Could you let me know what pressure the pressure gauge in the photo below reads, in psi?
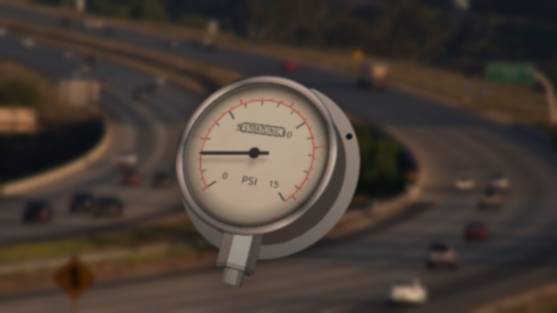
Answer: 2 psi
